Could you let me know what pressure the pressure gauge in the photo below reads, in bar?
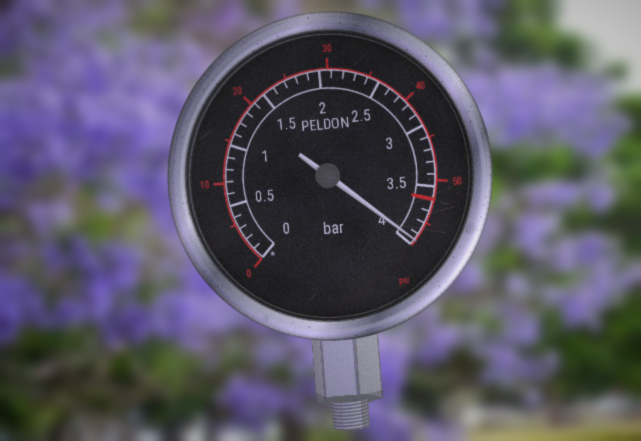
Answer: 3.95 bar
